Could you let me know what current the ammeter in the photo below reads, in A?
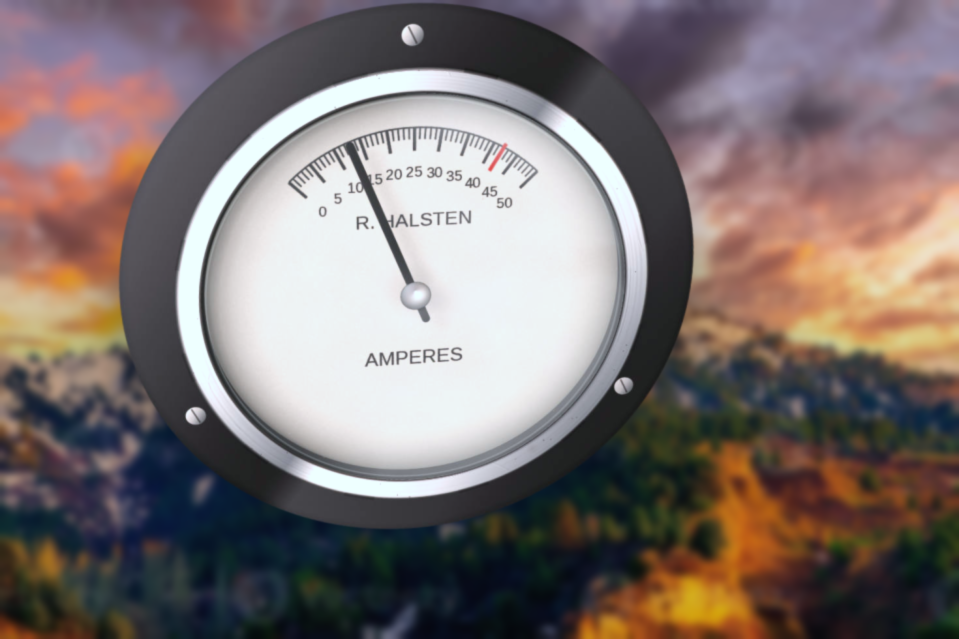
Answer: 13 A
